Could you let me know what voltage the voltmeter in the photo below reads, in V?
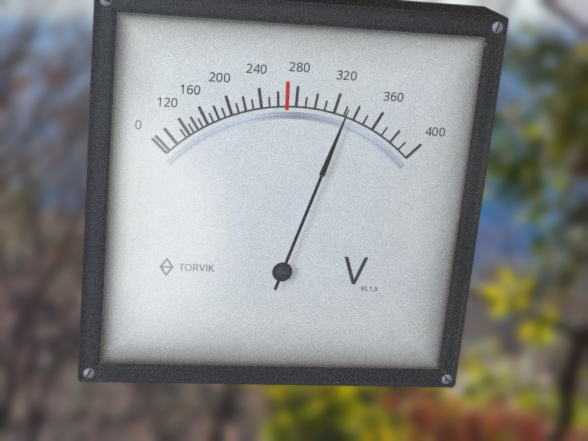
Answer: 330 V
